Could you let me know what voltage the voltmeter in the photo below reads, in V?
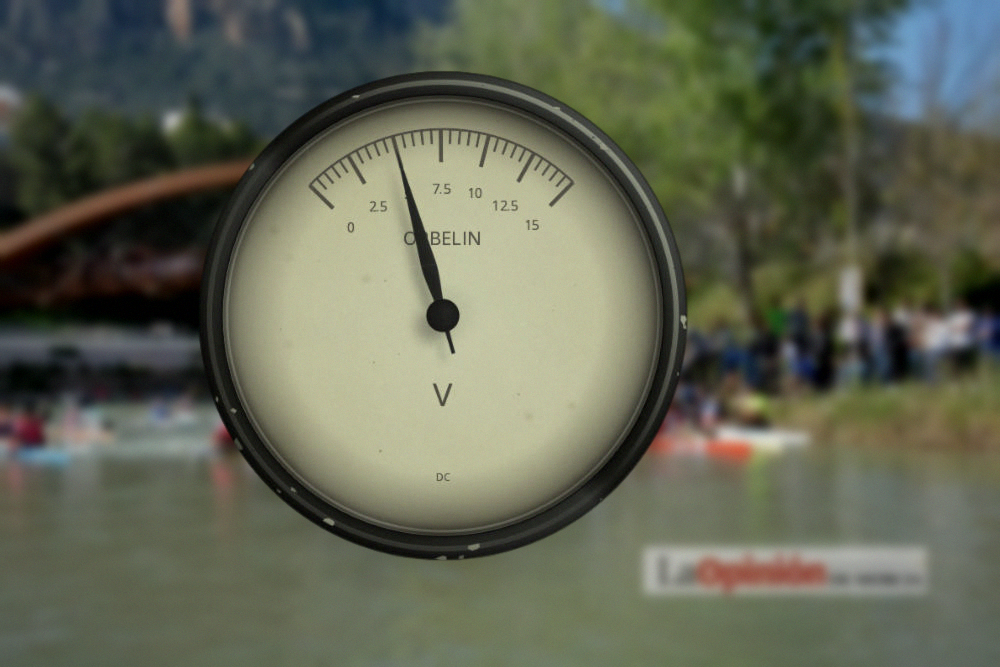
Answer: 5 V
